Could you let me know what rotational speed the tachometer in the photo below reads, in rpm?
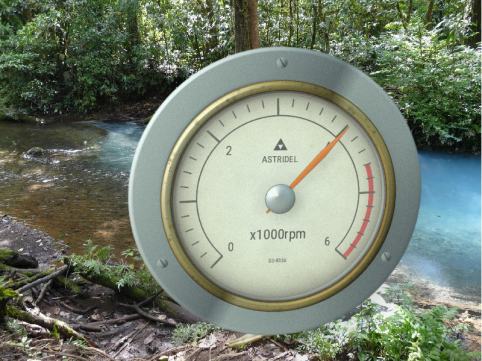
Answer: 4000 rpm
